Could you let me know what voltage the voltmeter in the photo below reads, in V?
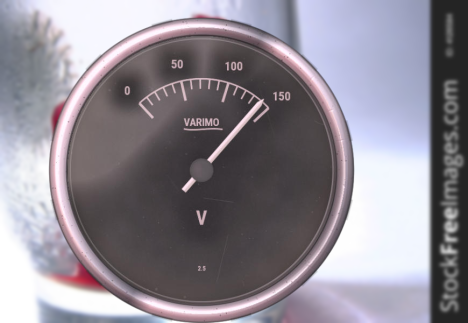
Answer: 140 V
